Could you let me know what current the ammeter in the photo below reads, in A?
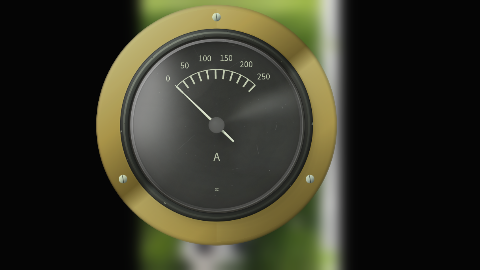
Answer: 0 A
